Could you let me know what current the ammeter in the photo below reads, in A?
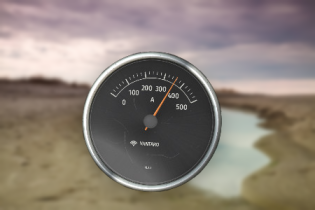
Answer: 360 A
